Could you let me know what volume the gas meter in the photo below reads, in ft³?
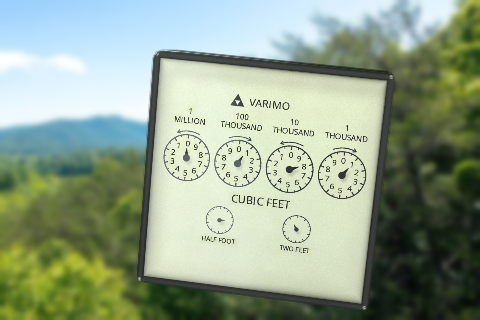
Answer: 8100 ft³
